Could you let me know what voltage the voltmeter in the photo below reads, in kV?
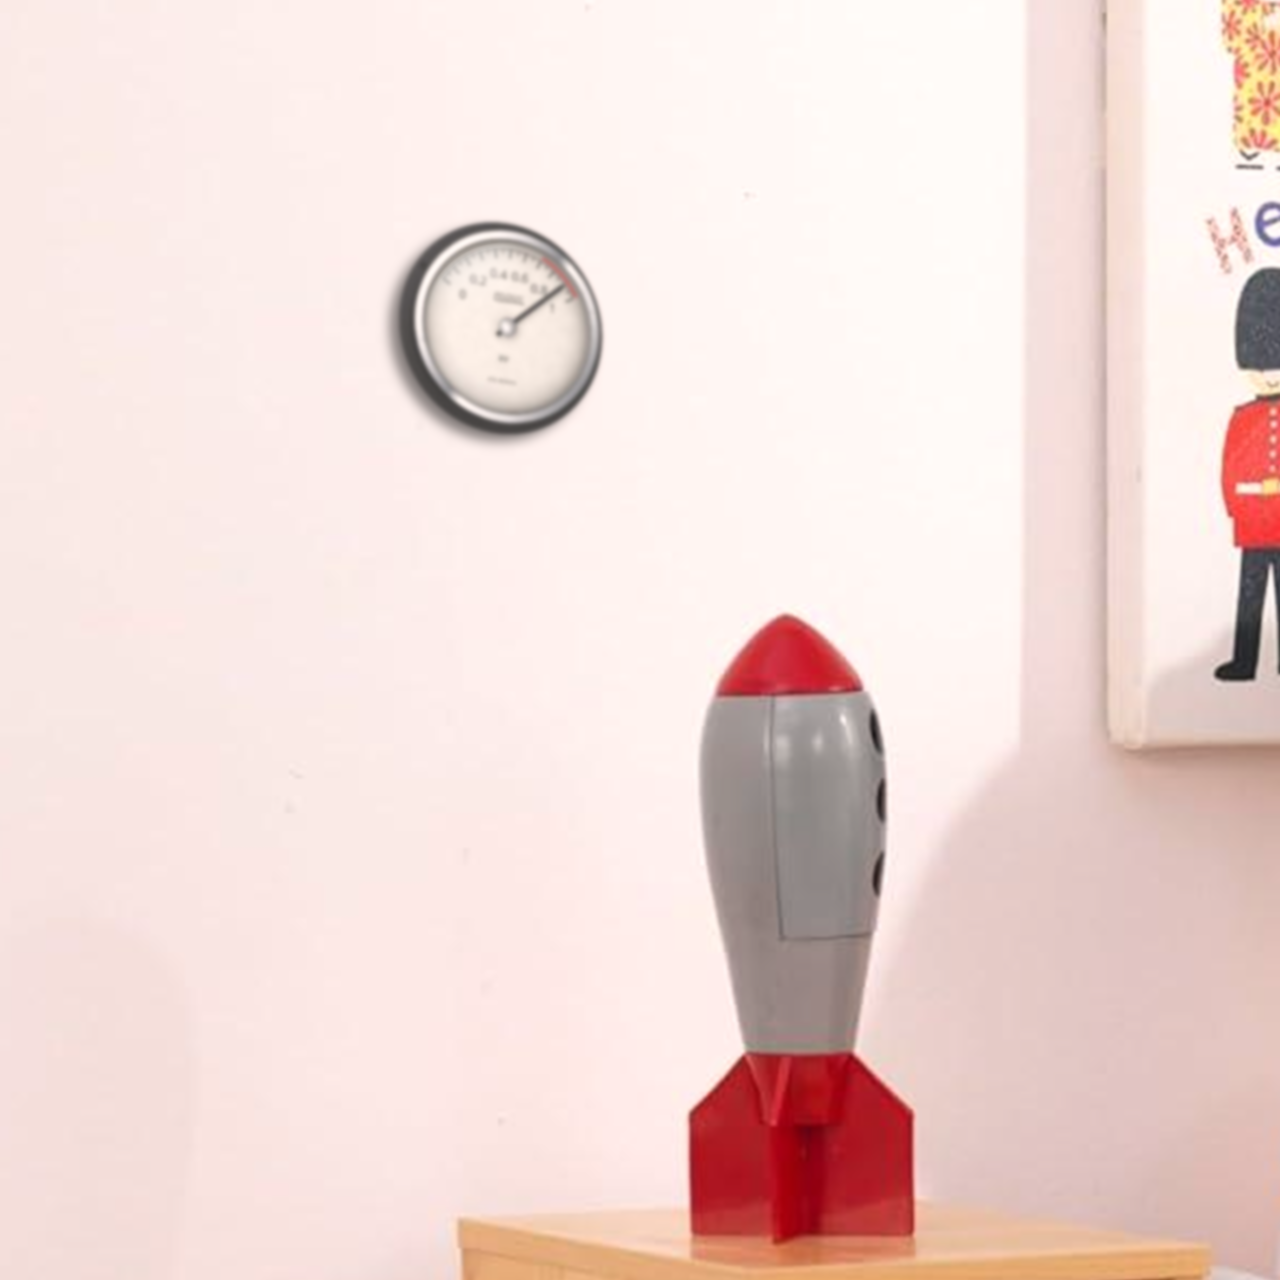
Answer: 0.9 kV
